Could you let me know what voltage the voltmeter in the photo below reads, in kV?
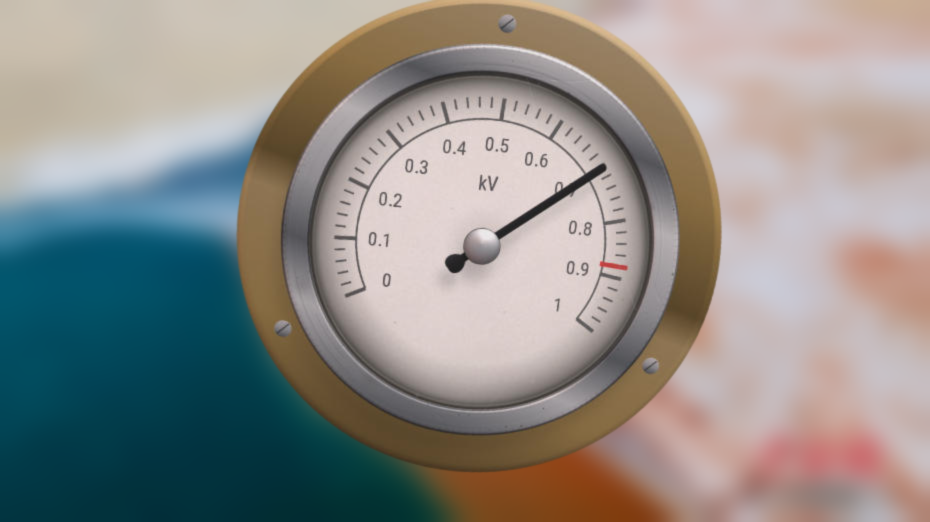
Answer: 0.7 kV
